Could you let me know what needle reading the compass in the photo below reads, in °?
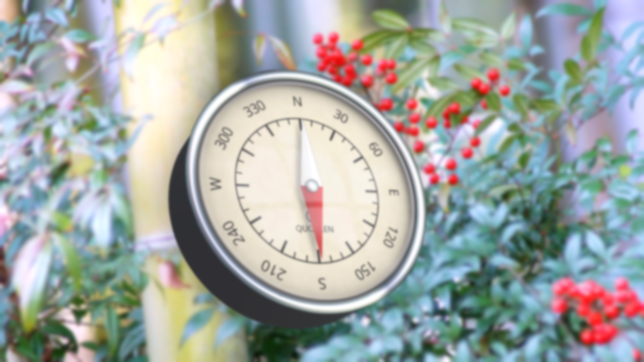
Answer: 180 °
